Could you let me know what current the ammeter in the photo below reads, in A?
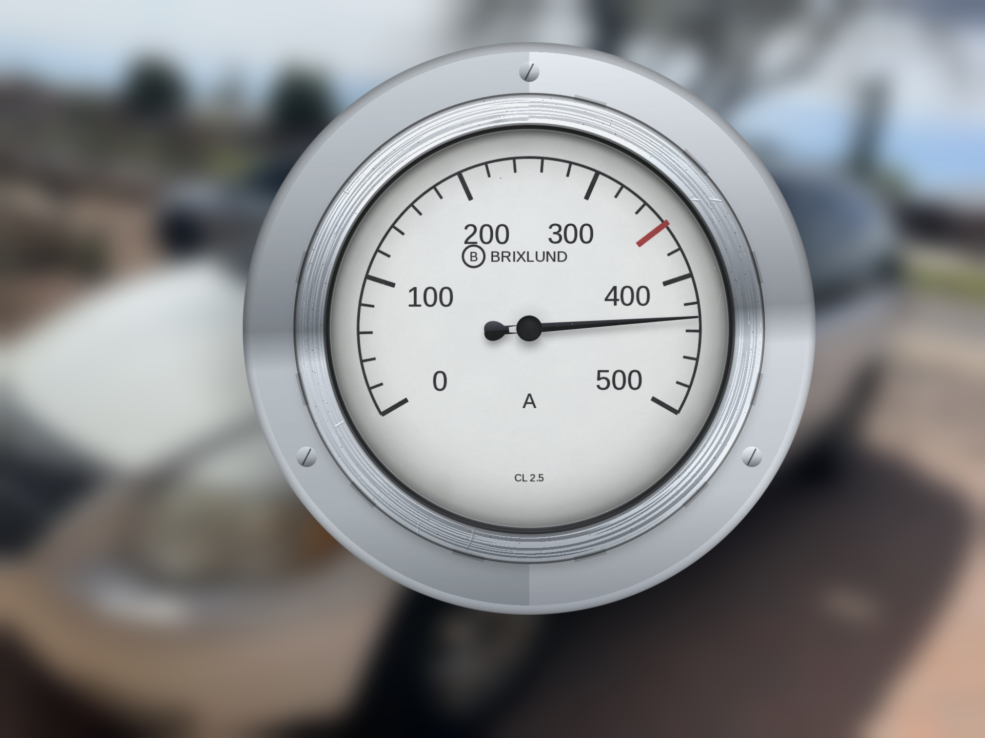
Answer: 430 A
